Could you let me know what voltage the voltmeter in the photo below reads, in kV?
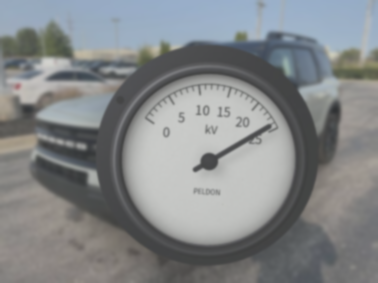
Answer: 24 kV
